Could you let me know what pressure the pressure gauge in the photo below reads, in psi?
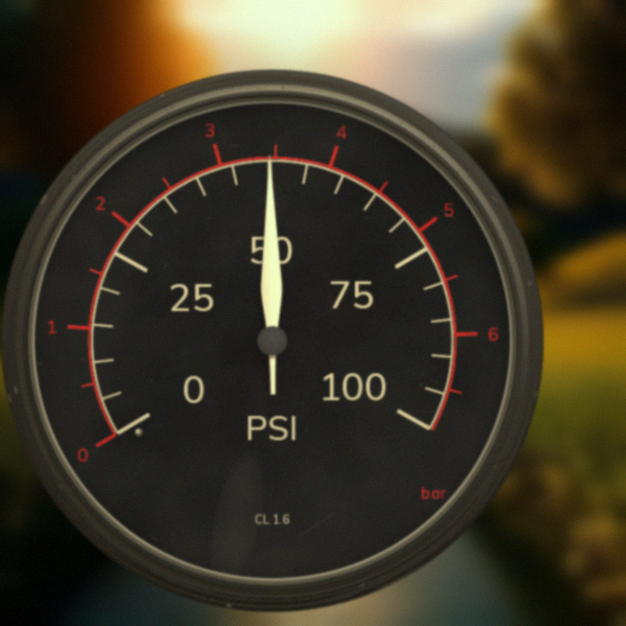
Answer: 50 psi
